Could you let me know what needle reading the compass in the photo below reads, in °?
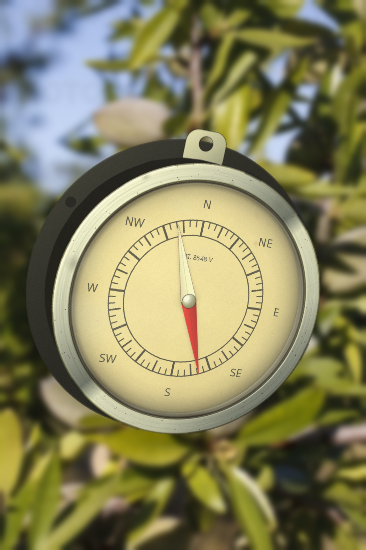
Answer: 160 °
